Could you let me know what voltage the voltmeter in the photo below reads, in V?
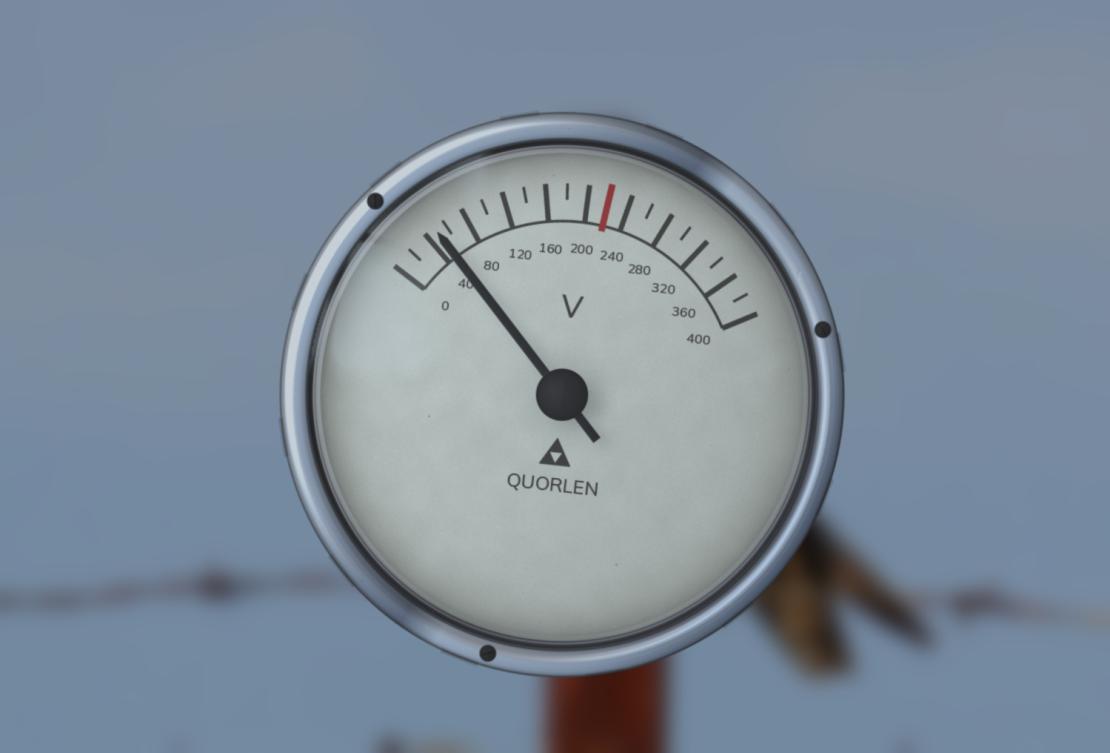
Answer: 50 V
